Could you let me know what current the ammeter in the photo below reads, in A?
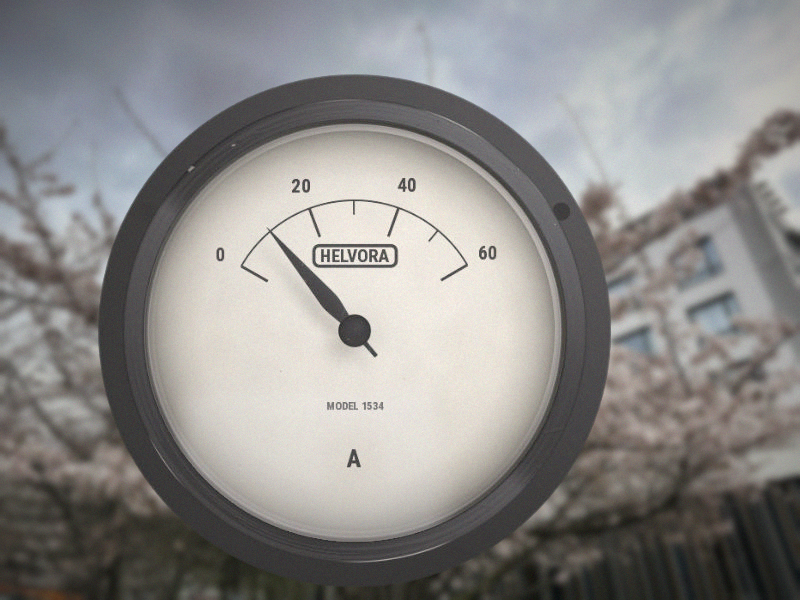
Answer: 10 A
